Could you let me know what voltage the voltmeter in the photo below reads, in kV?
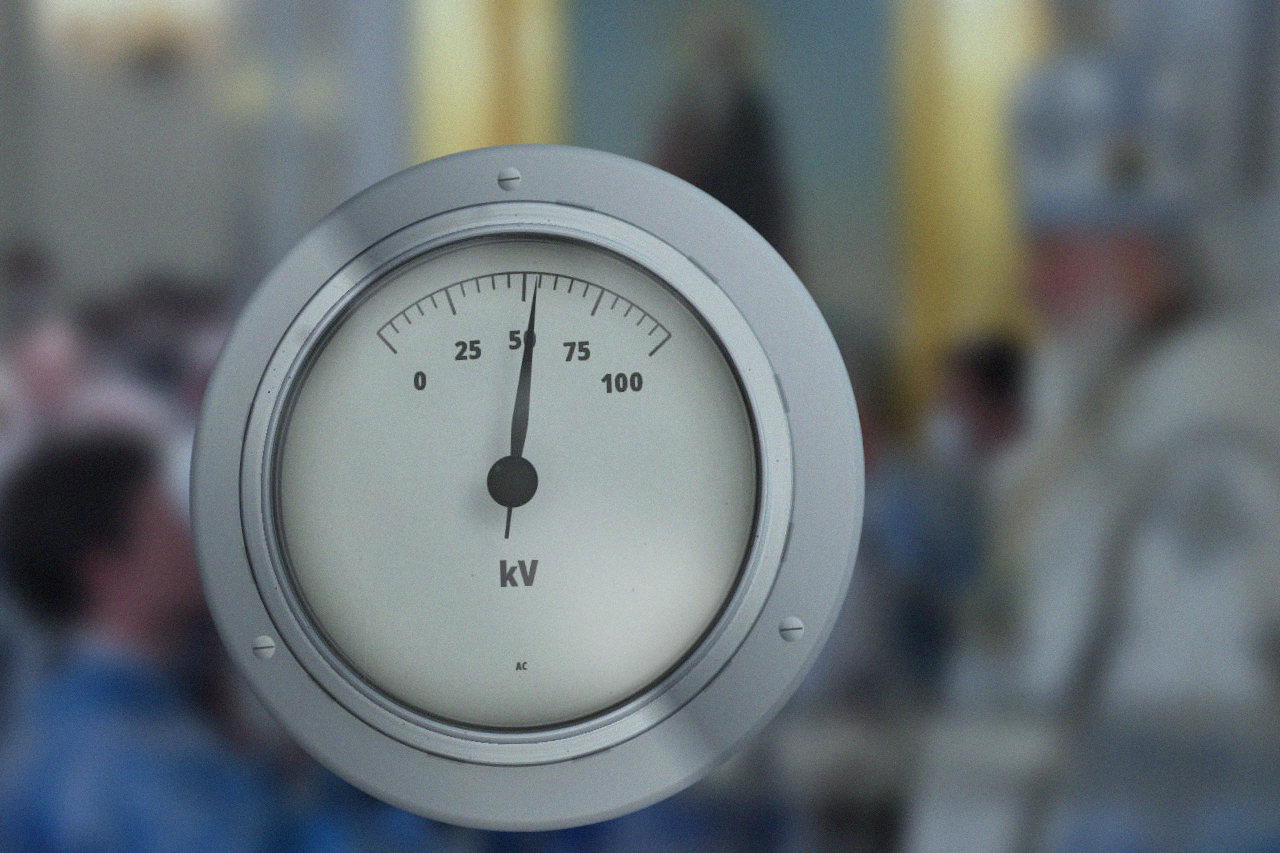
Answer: 55 kV
